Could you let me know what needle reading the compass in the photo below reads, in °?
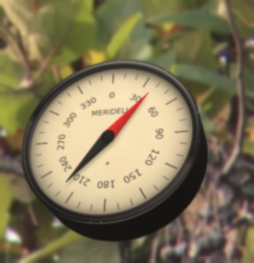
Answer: 40 °
